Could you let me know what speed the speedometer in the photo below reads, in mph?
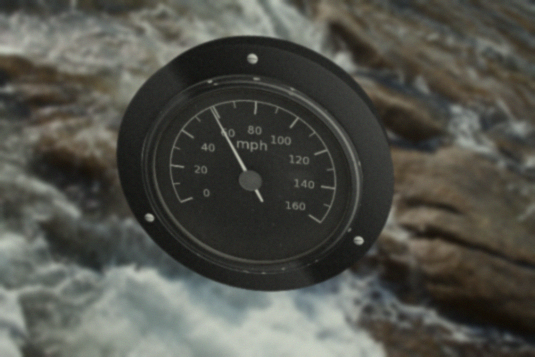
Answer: 60 mph
